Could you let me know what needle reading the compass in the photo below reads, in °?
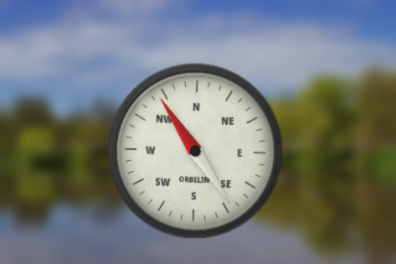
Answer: 325 °
